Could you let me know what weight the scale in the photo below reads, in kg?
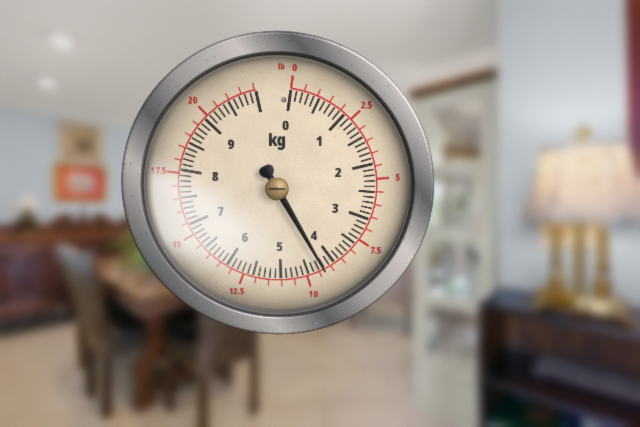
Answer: 4.2 kg
